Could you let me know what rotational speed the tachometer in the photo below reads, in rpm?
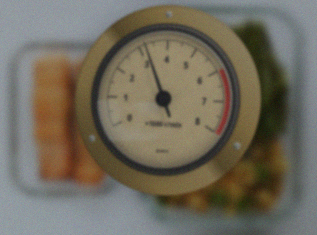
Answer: 3250 rpm
